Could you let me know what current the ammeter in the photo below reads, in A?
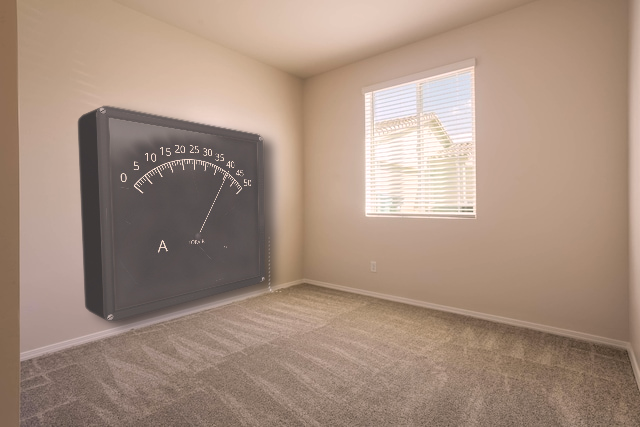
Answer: 40 A
